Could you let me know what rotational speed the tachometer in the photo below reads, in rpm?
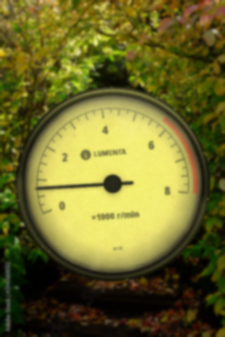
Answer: 750 rpm
